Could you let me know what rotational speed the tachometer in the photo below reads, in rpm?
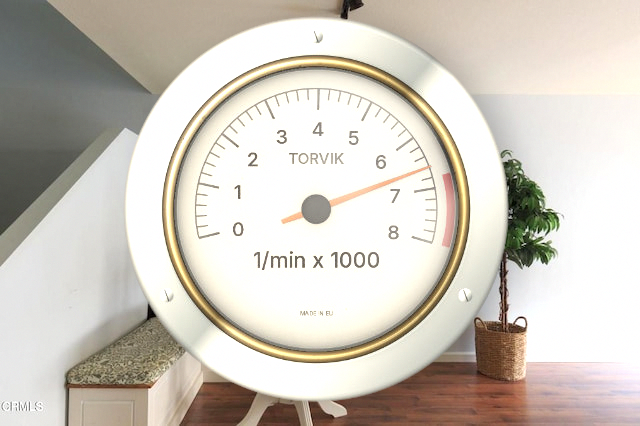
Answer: 6600 rpm
